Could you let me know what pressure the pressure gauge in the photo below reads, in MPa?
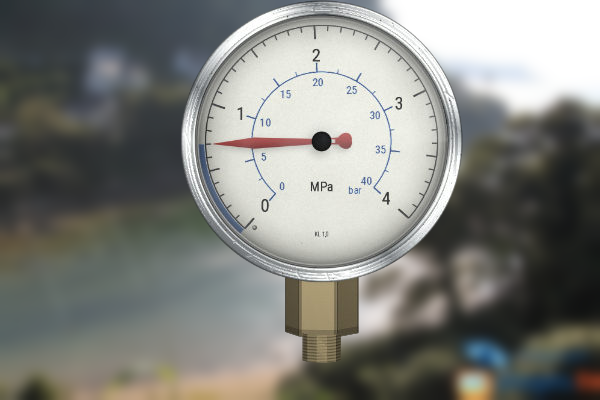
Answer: 0.7 MPa
